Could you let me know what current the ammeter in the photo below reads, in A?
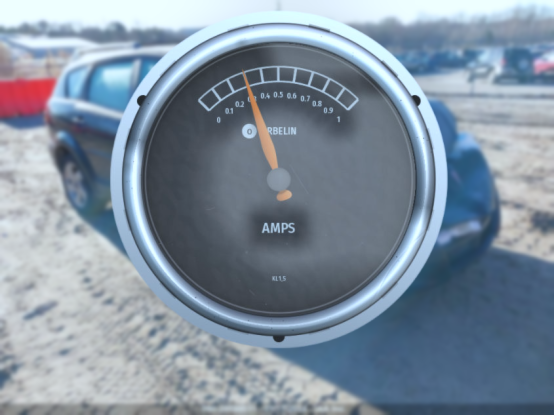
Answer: 0.3 A
